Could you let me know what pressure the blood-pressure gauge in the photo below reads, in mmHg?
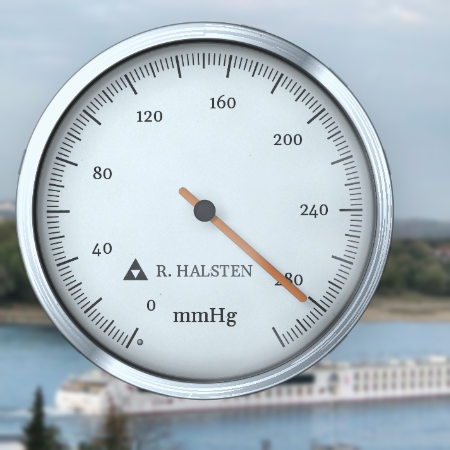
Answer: 282 mmHg
